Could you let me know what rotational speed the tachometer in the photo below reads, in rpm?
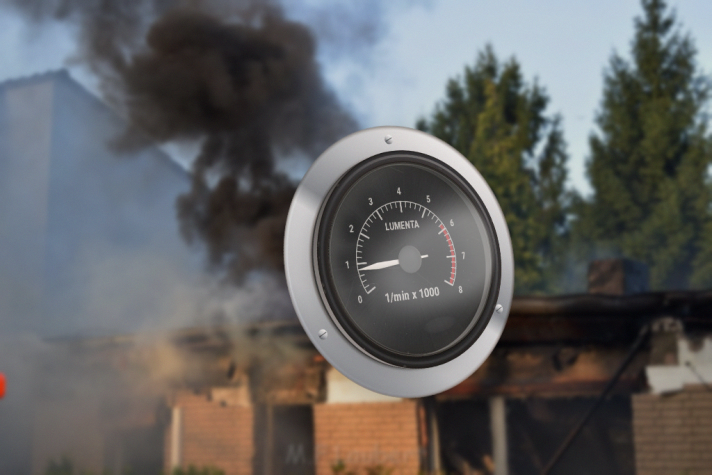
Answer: 800 rpm
